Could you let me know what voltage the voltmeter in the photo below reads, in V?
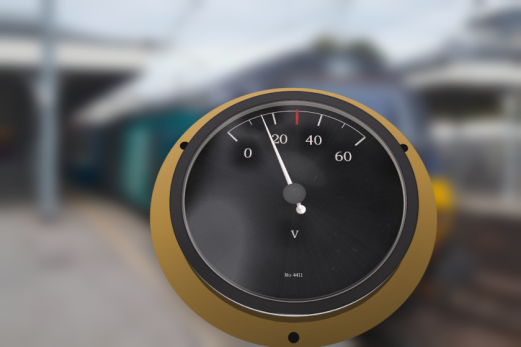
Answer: 15 V
